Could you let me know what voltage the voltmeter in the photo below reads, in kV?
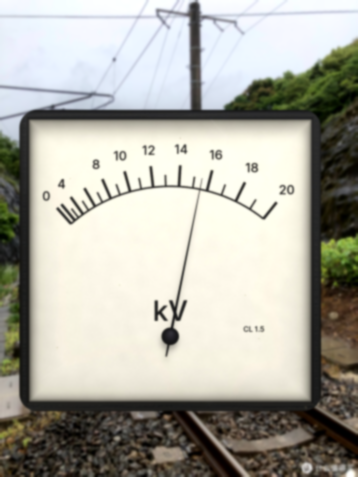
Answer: 15.5 kV
